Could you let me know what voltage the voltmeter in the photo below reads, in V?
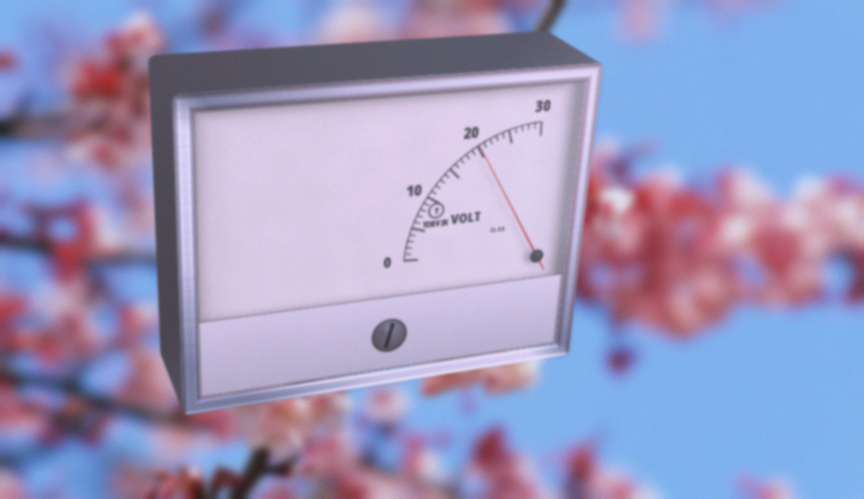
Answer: 20 V
